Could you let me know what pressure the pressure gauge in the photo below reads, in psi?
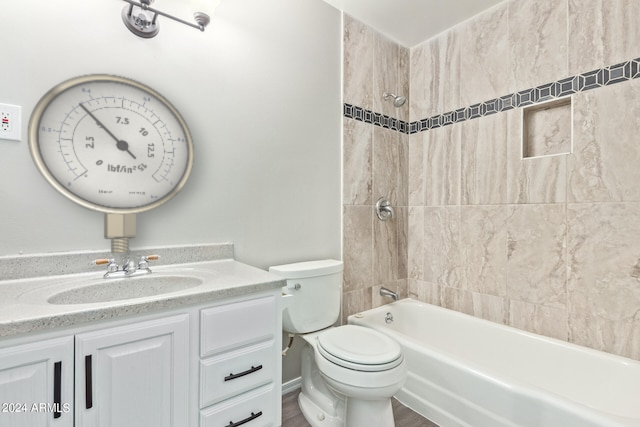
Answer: 5 psi
